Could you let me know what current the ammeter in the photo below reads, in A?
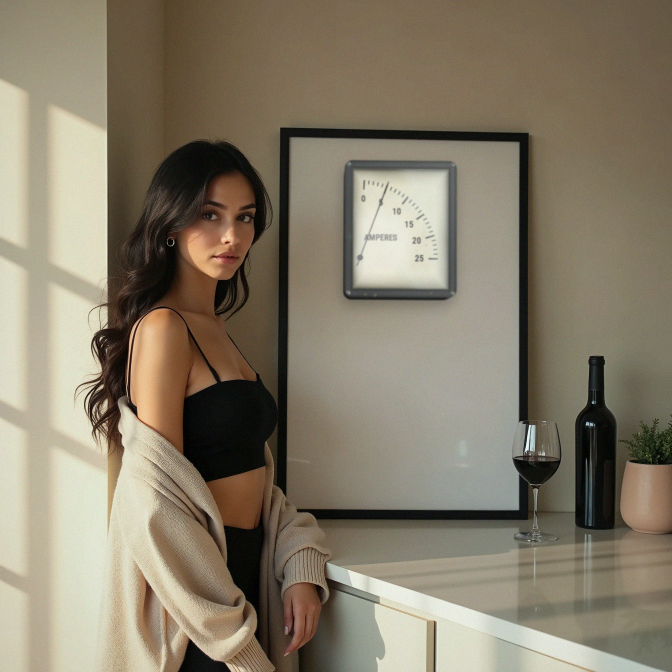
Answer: 5 A
